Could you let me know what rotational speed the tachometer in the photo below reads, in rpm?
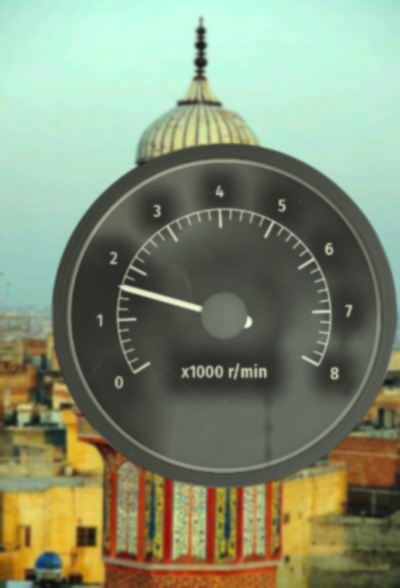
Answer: 1600 rpm
